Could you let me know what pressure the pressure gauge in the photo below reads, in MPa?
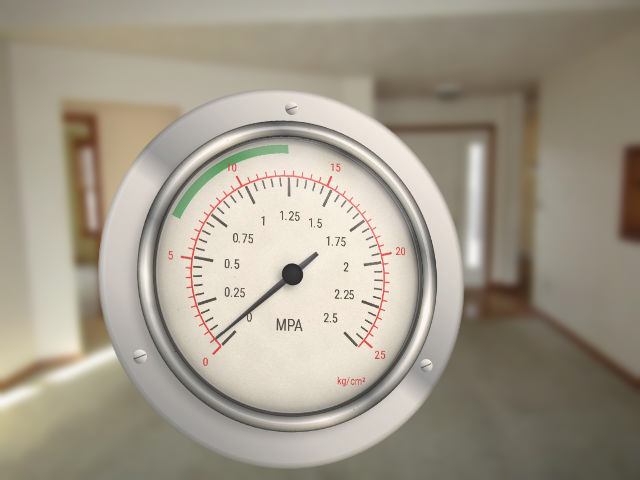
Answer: 0.05 MPa
